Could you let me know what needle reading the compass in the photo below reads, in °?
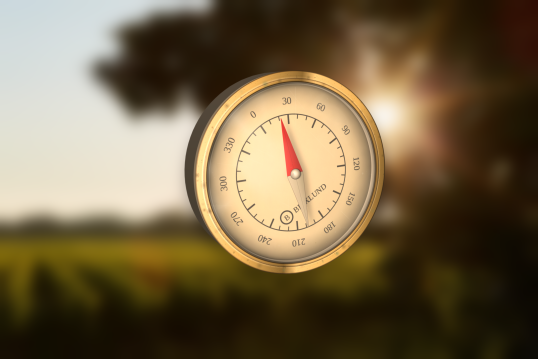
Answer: 20 °
